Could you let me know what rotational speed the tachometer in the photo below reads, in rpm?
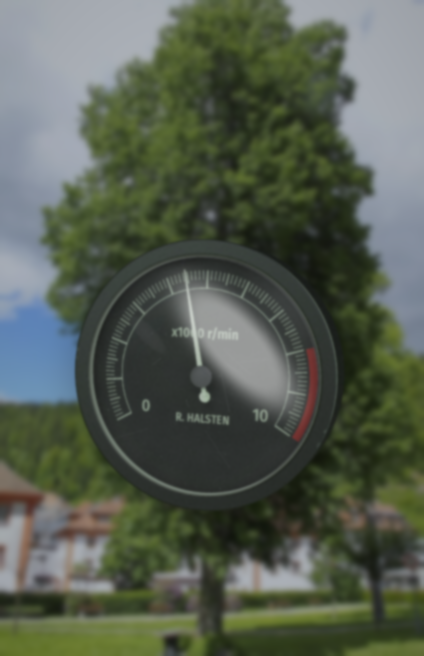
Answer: 4500 rpm
